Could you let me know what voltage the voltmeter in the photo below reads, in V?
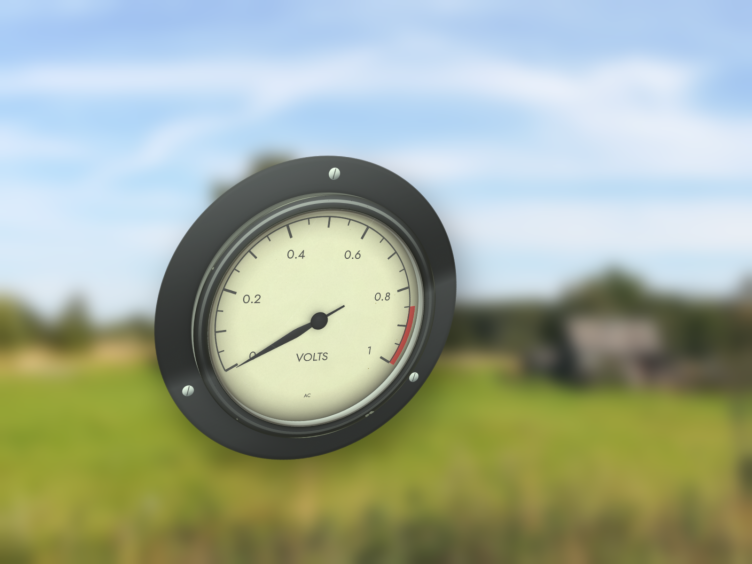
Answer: 0 V
